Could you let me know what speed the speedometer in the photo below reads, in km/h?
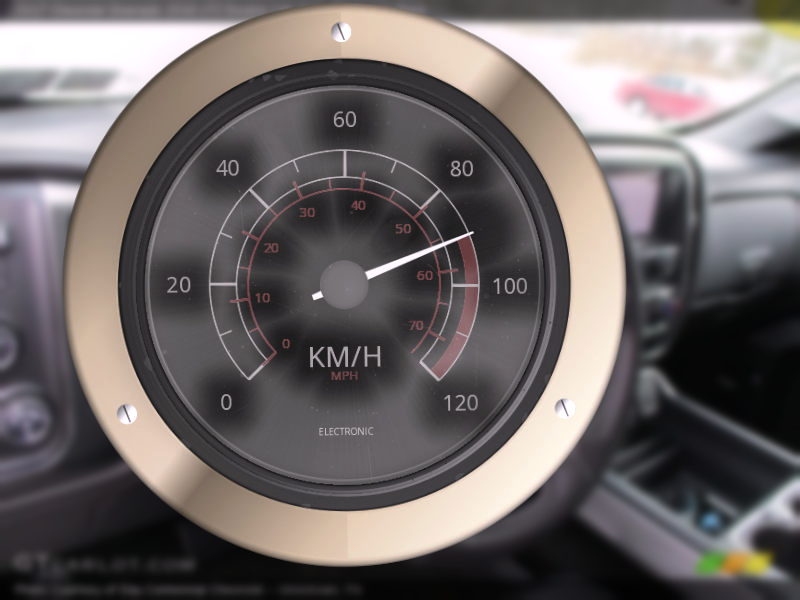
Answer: 90 km/h
